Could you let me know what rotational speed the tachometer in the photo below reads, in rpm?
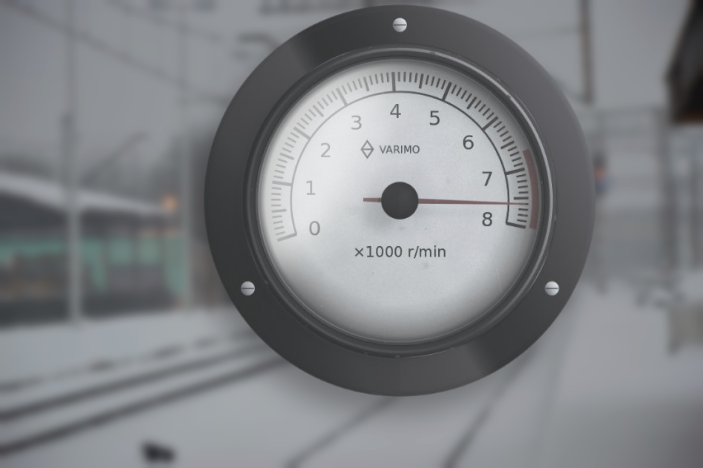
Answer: 7600 rpm
